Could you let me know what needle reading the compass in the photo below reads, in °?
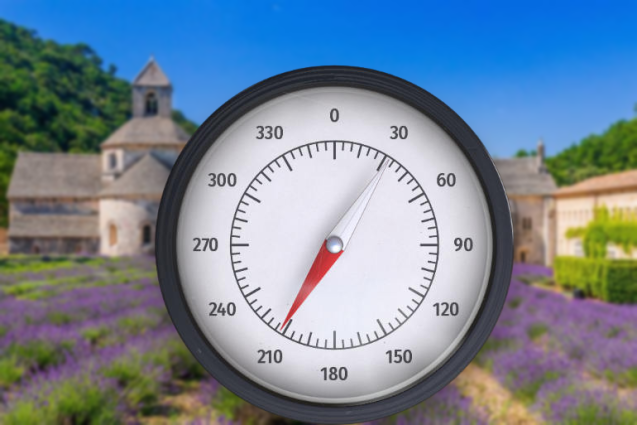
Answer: 212.5 °
